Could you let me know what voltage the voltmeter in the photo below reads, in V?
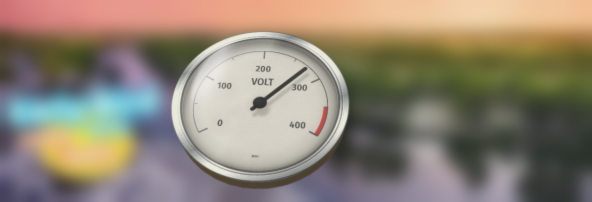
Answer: 275 V
